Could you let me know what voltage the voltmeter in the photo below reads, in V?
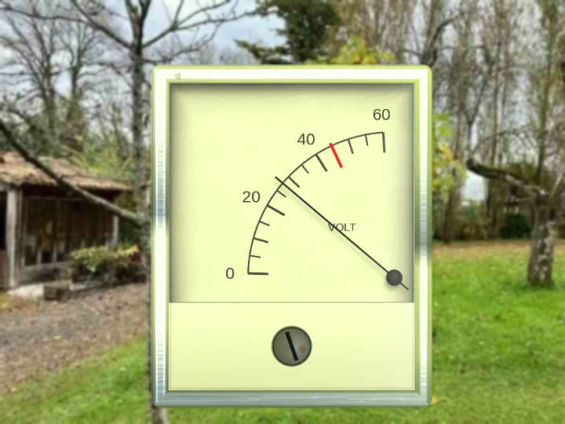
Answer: 27.5 V
